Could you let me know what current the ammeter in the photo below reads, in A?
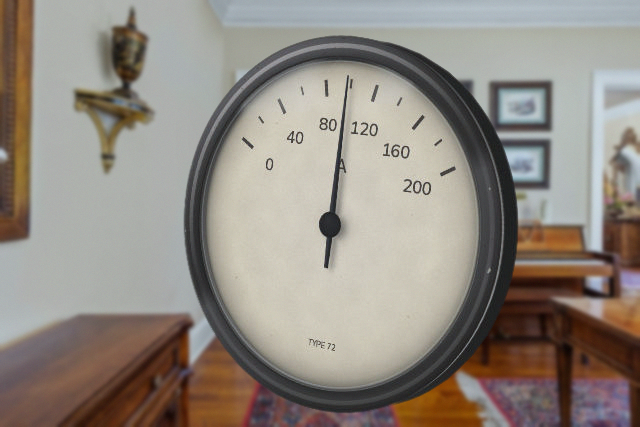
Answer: 100 A
